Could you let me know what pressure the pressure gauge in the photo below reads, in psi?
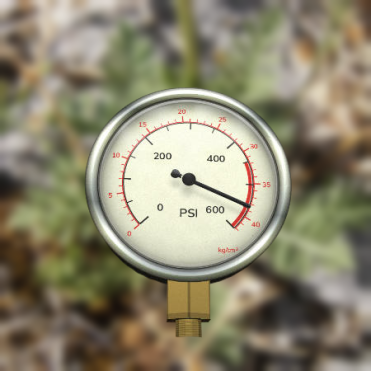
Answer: 550 psi
